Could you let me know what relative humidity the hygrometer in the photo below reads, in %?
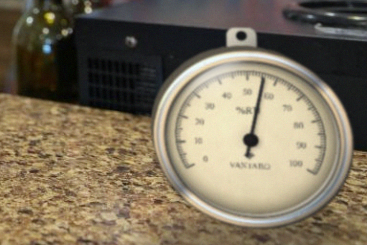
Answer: 55 %
